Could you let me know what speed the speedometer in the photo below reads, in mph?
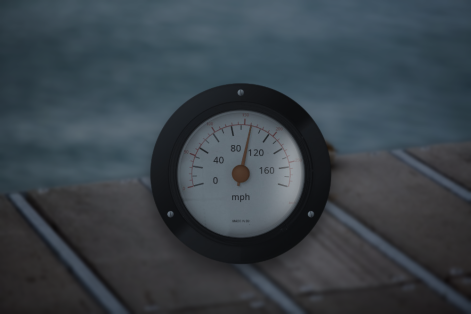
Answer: 100 mph
